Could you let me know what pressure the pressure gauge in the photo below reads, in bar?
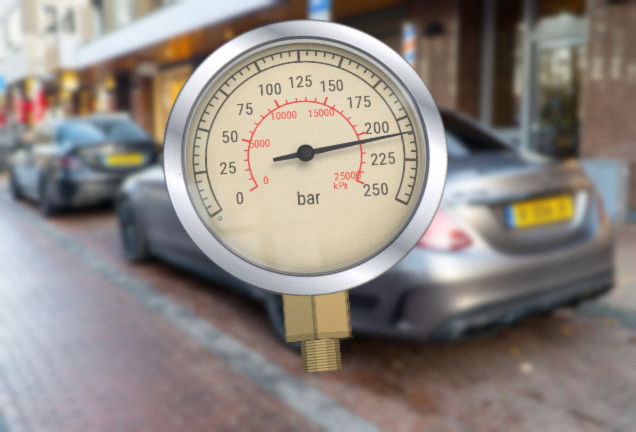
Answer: 210 bar
